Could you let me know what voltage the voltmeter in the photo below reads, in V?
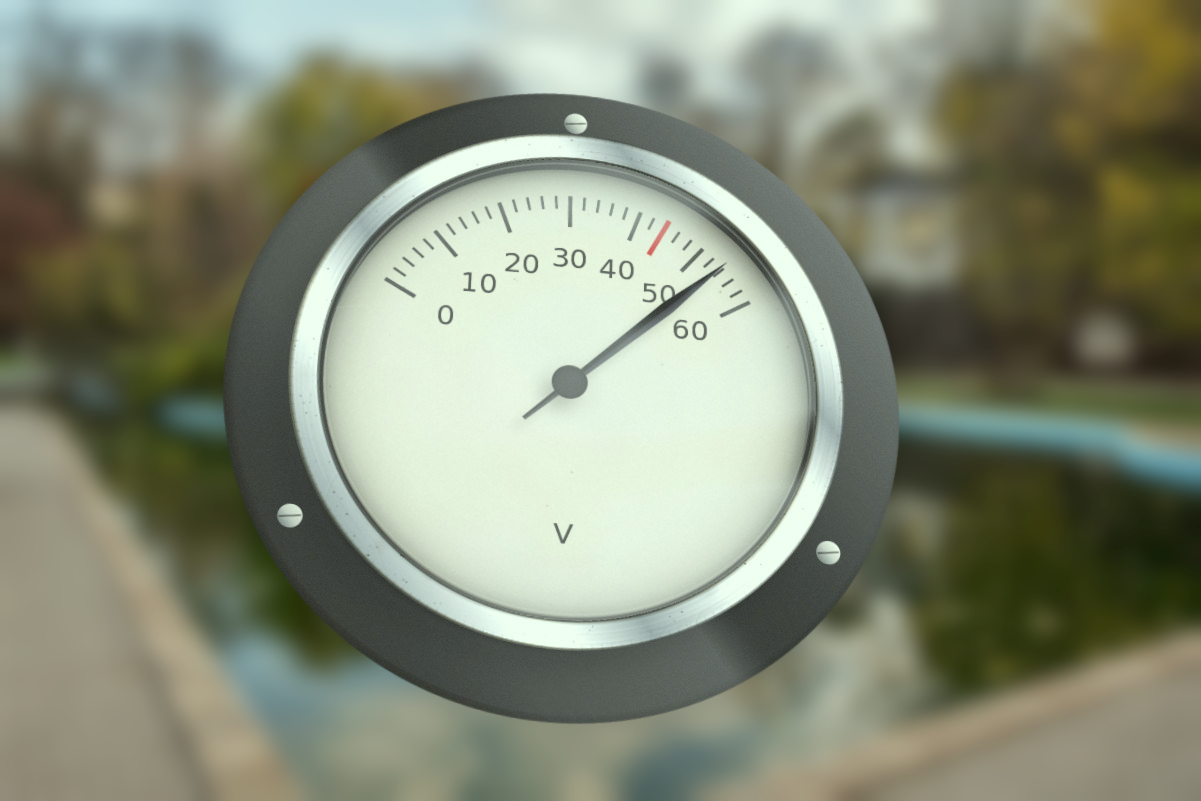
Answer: 54 V
